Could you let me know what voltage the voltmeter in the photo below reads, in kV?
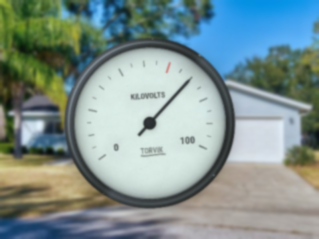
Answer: 70 kV
